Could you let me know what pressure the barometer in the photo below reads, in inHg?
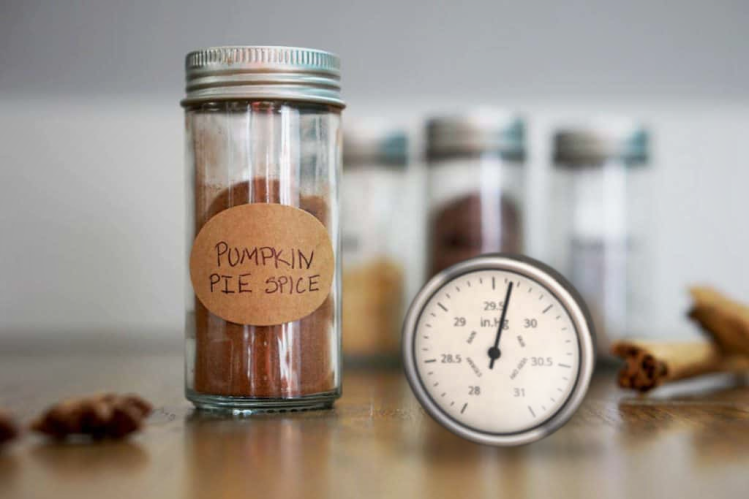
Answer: 29.65 inHg
